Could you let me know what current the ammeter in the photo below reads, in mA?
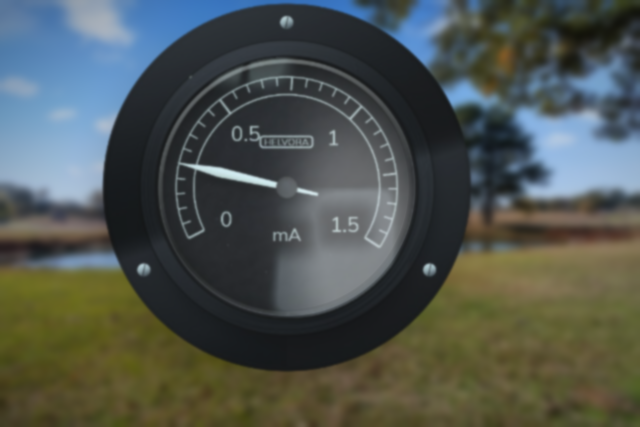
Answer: 0.25 mA
